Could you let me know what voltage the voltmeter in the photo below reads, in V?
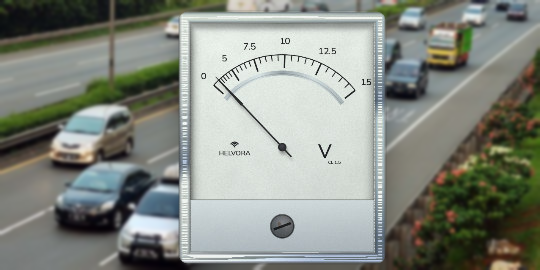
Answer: 2.5 V
